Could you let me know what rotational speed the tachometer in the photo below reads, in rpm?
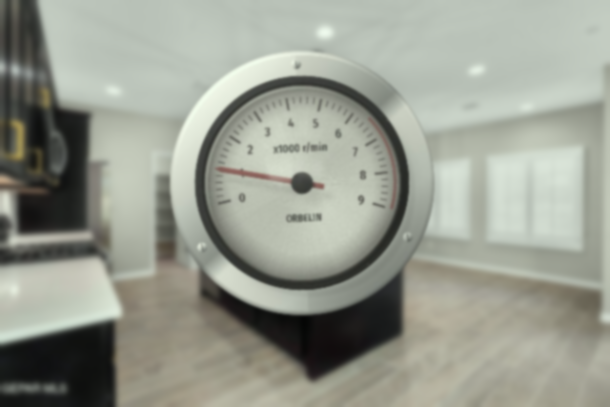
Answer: 1000 rpm
